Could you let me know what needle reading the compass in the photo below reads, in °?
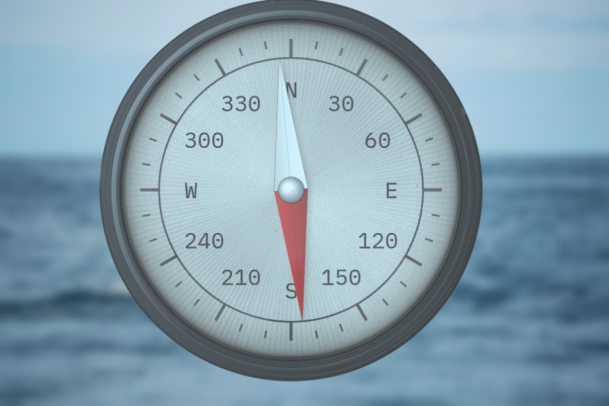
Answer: 175 °
